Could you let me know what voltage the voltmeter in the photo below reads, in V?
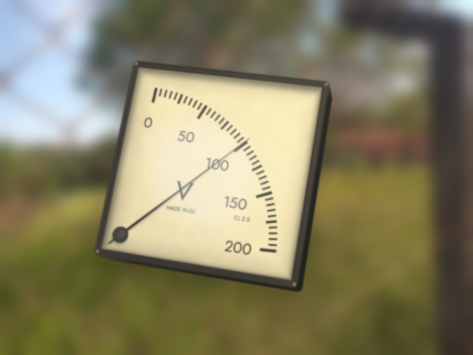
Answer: 100 V
